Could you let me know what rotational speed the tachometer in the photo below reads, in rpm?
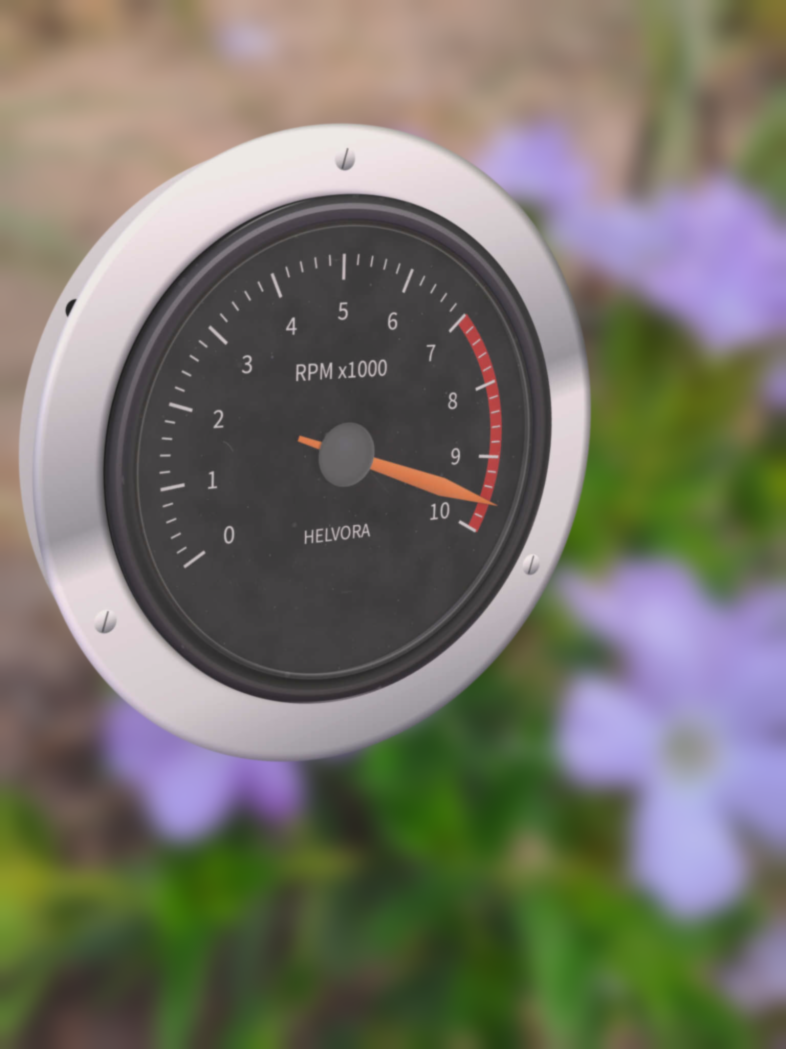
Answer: 9600 rpm
